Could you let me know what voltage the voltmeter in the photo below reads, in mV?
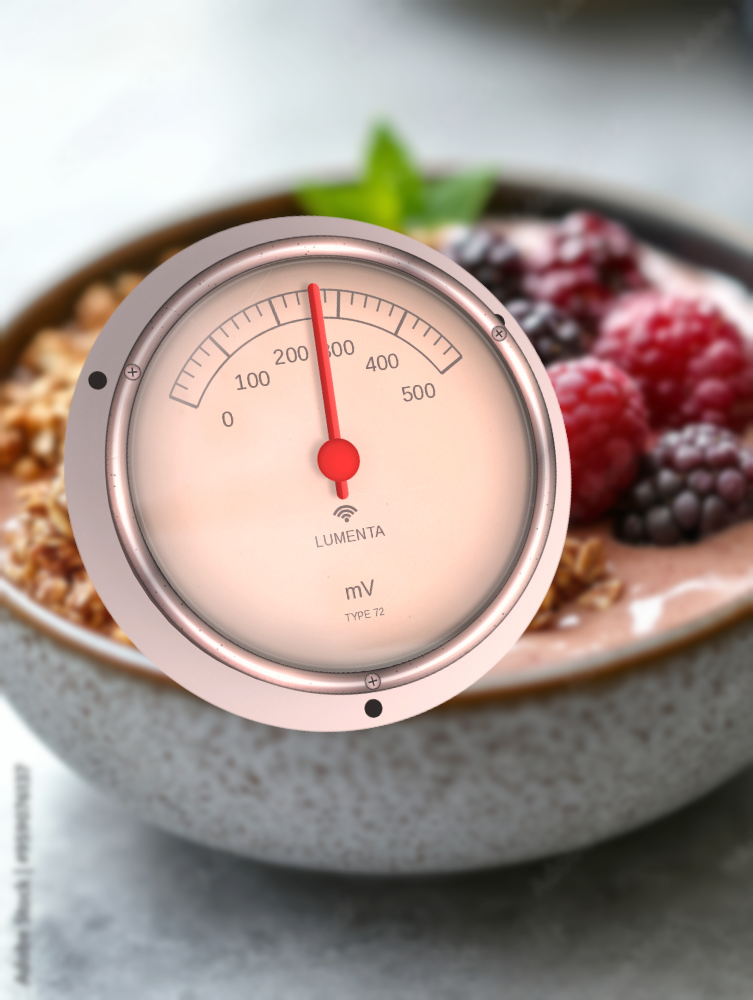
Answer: 260 mV
